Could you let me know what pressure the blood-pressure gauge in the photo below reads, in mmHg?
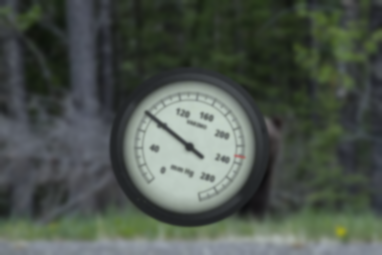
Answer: 80 mmHg
